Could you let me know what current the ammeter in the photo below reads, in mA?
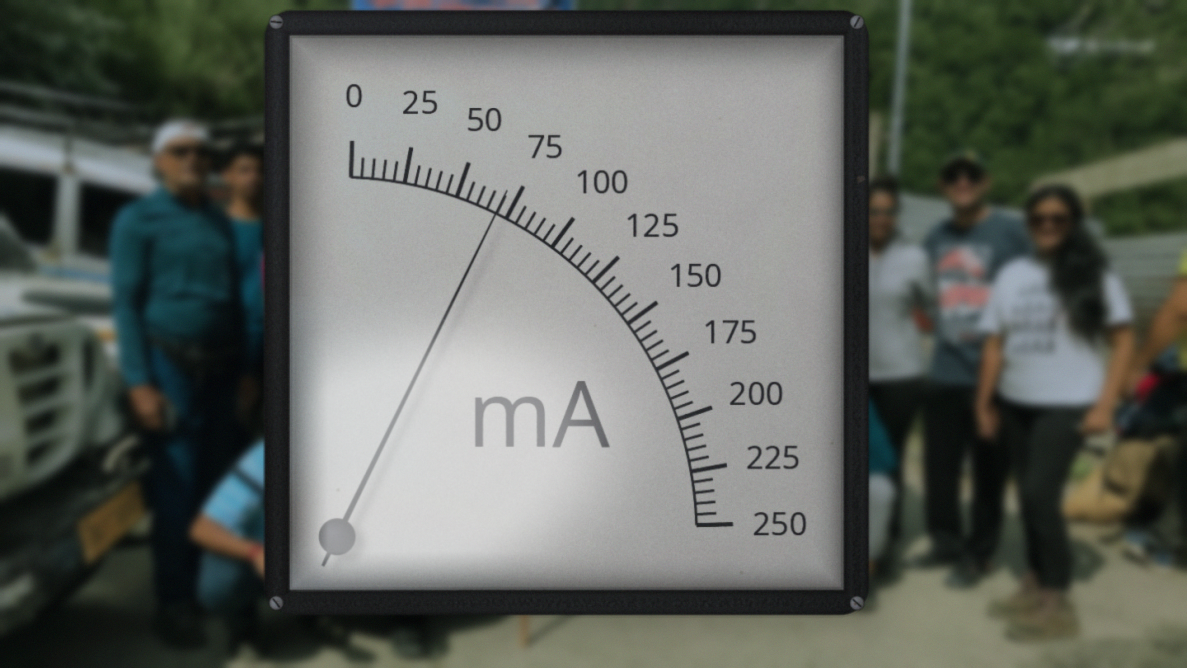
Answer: 70 mA
